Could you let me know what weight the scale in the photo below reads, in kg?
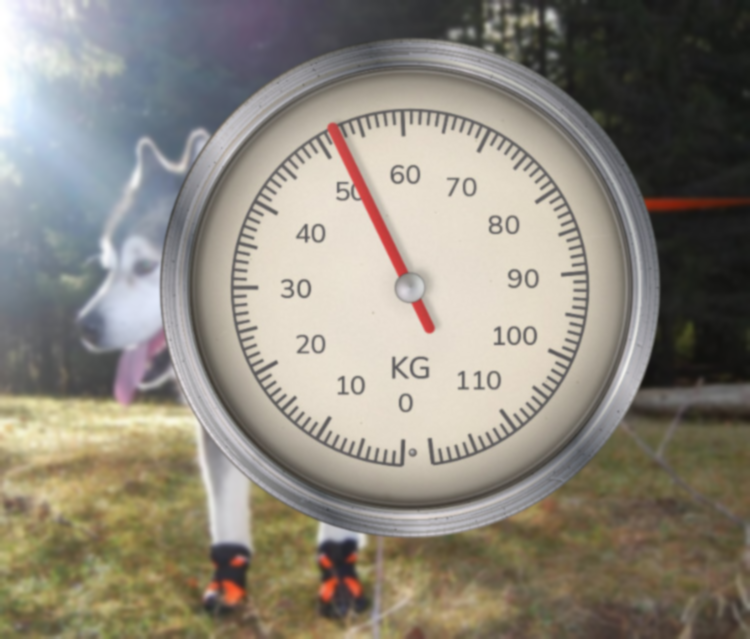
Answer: 52 kg
